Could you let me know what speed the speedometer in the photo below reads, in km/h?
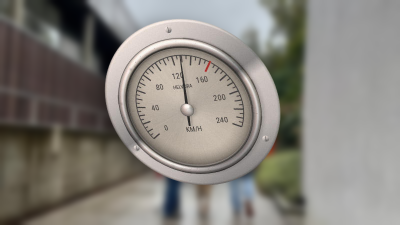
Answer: 130 km/h
